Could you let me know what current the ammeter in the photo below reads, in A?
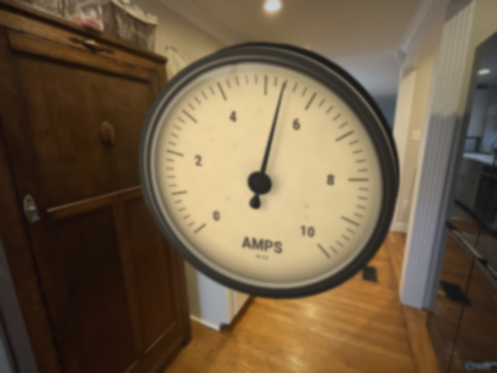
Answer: 5.4 A
